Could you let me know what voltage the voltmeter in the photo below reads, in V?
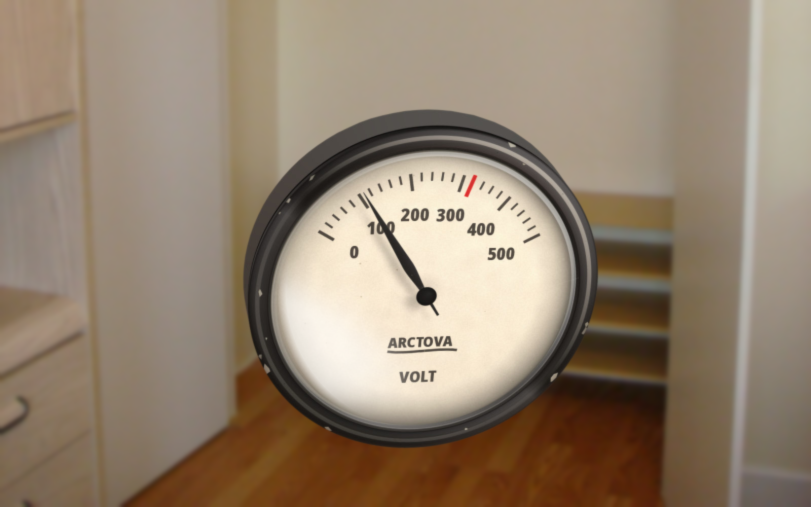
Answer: 110 V
